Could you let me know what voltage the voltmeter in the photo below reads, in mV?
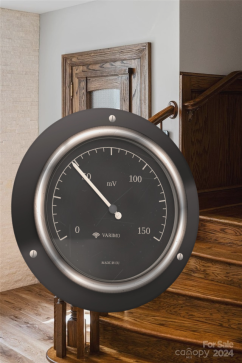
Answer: 47.5 mV
